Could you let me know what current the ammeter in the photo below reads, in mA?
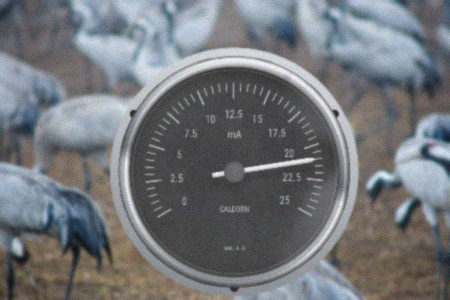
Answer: 21 mA
